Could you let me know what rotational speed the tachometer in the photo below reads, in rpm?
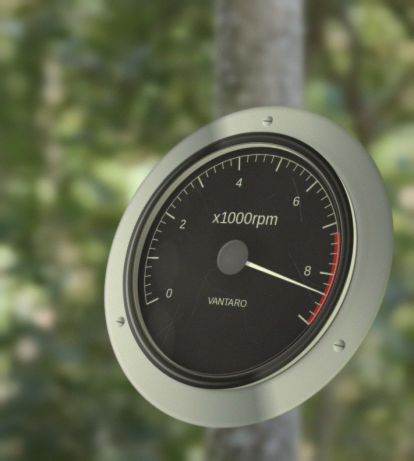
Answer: 8400 rpm
